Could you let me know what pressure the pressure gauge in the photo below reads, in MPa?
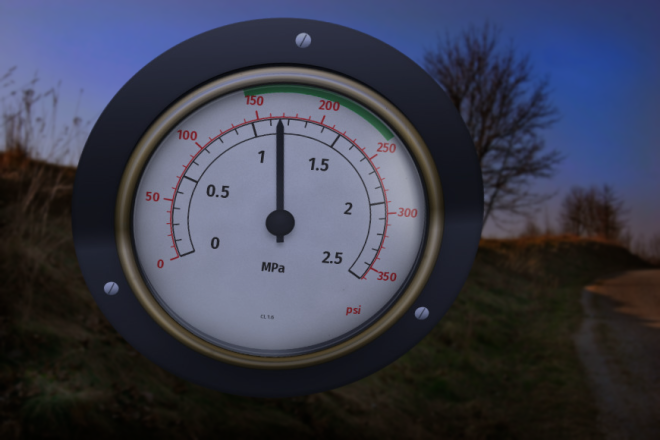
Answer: 1.15 MPa
